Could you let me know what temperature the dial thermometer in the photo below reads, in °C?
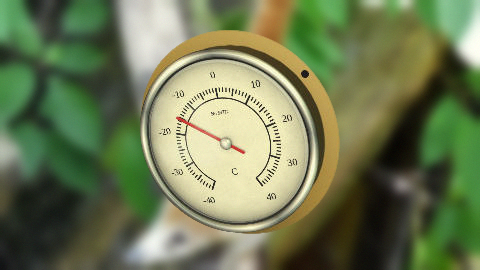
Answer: -15 °C
